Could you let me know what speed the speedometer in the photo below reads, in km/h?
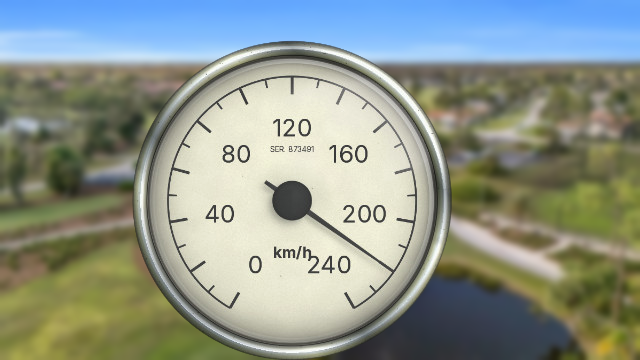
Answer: 220 km/h
